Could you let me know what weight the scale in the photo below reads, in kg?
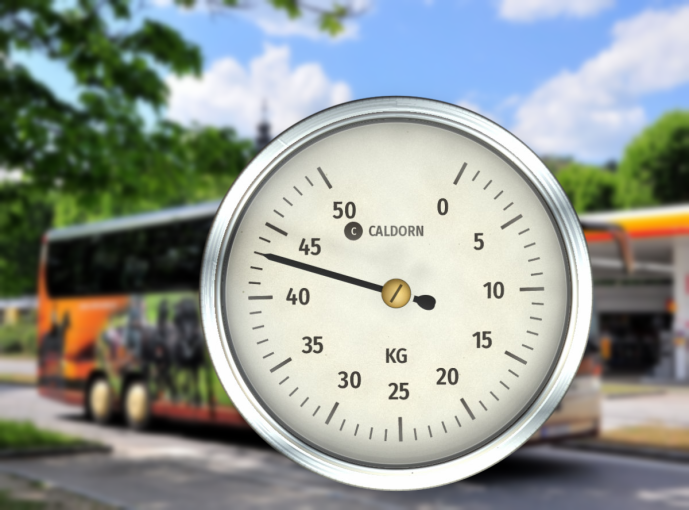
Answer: 43 kg
